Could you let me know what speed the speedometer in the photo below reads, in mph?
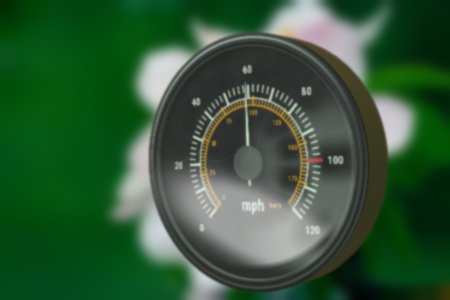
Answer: 60 mph
